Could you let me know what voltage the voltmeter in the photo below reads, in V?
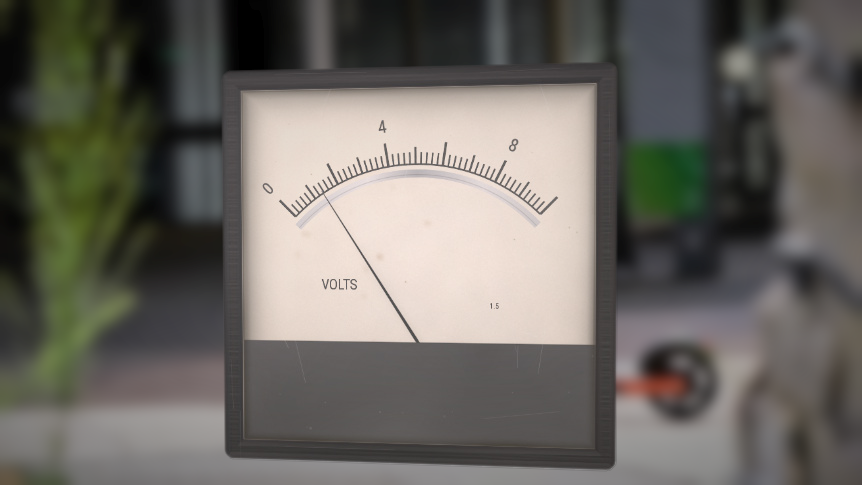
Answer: 1.4 V
